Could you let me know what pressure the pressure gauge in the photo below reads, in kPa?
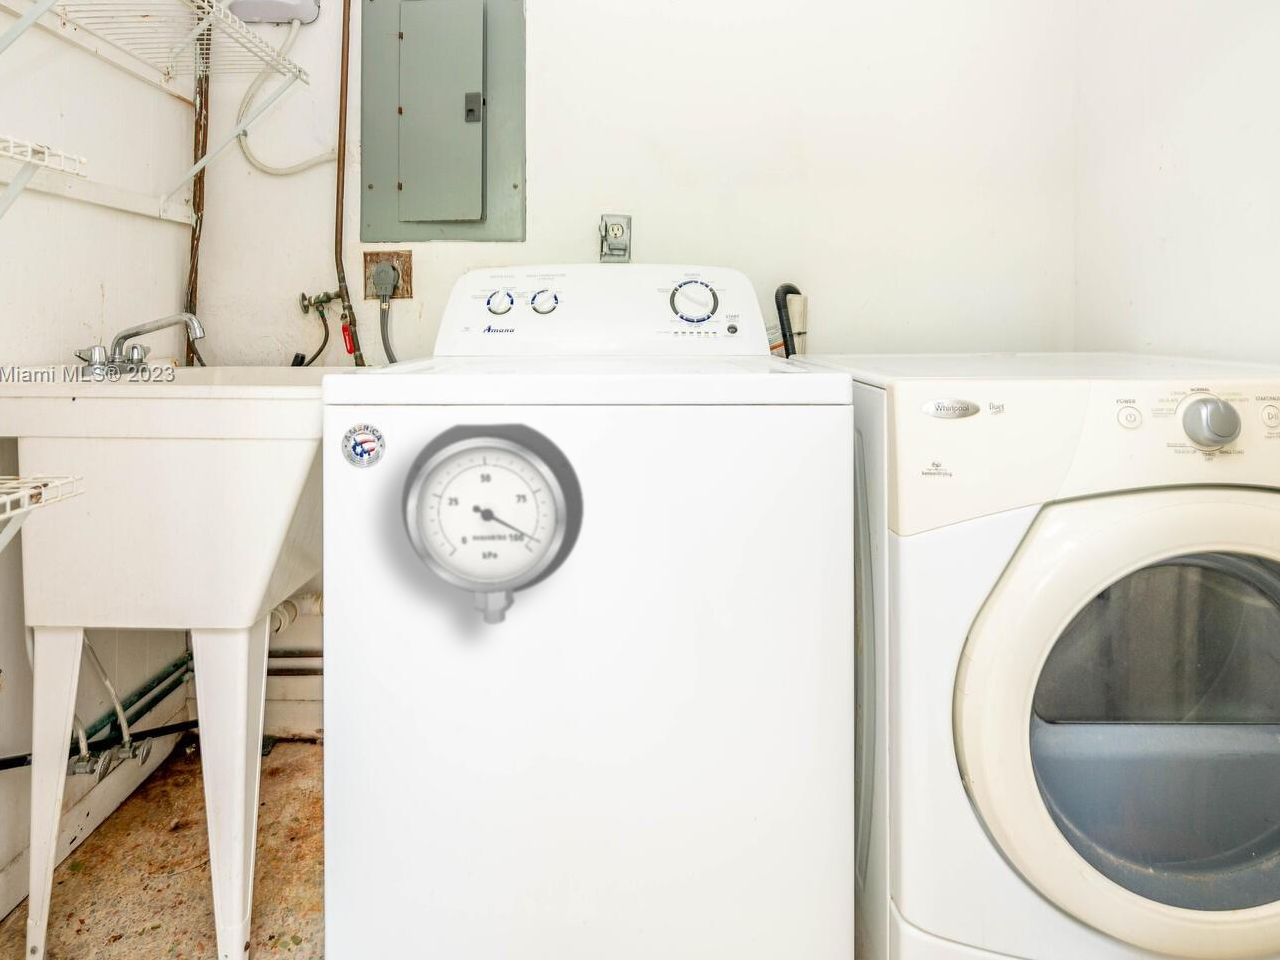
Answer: 95 kPa
